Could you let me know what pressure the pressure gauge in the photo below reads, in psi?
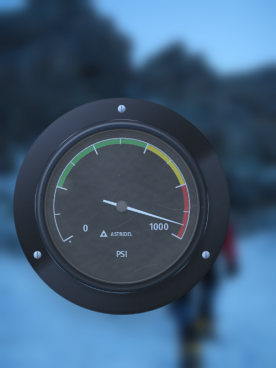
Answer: 950 psi
